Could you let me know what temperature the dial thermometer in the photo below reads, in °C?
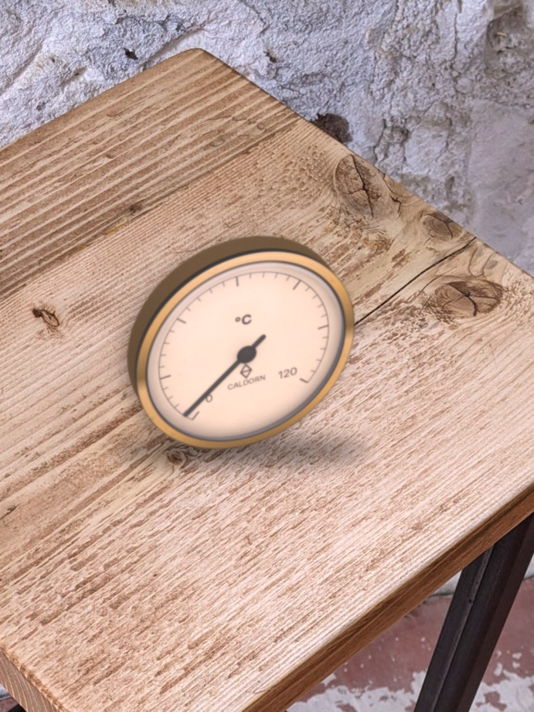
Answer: 4 °C
